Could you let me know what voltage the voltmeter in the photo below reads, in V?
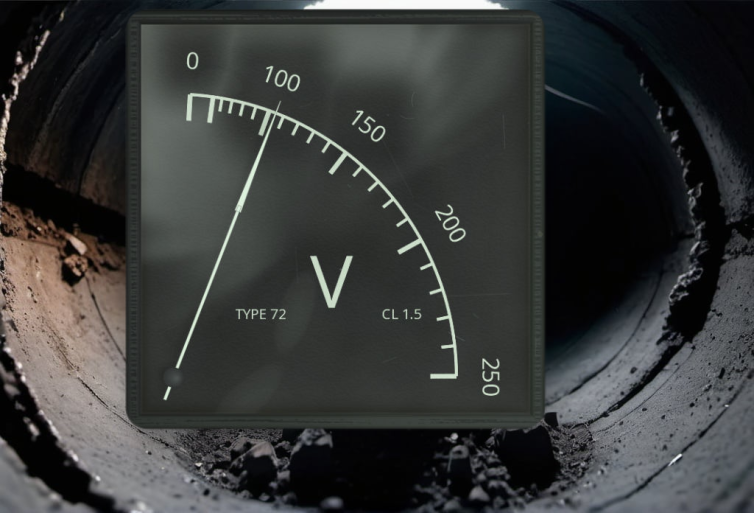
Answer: 105 V
